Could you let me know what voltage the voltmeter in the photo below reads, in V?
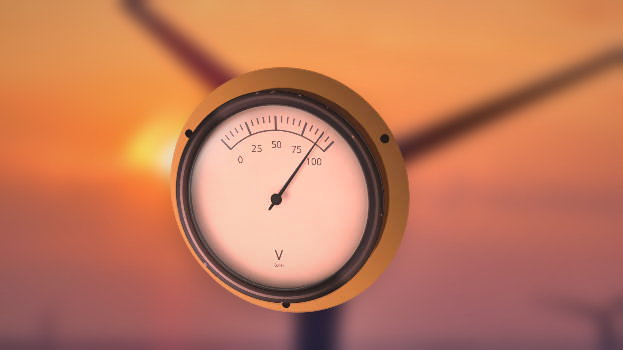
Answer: 90 V
